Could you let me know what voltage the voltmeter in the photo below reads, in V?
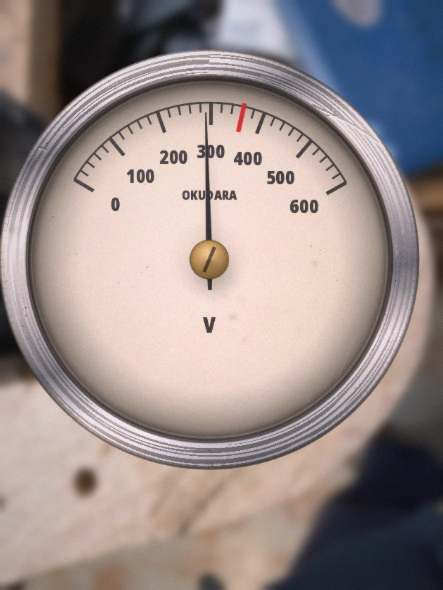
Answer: 290 V
